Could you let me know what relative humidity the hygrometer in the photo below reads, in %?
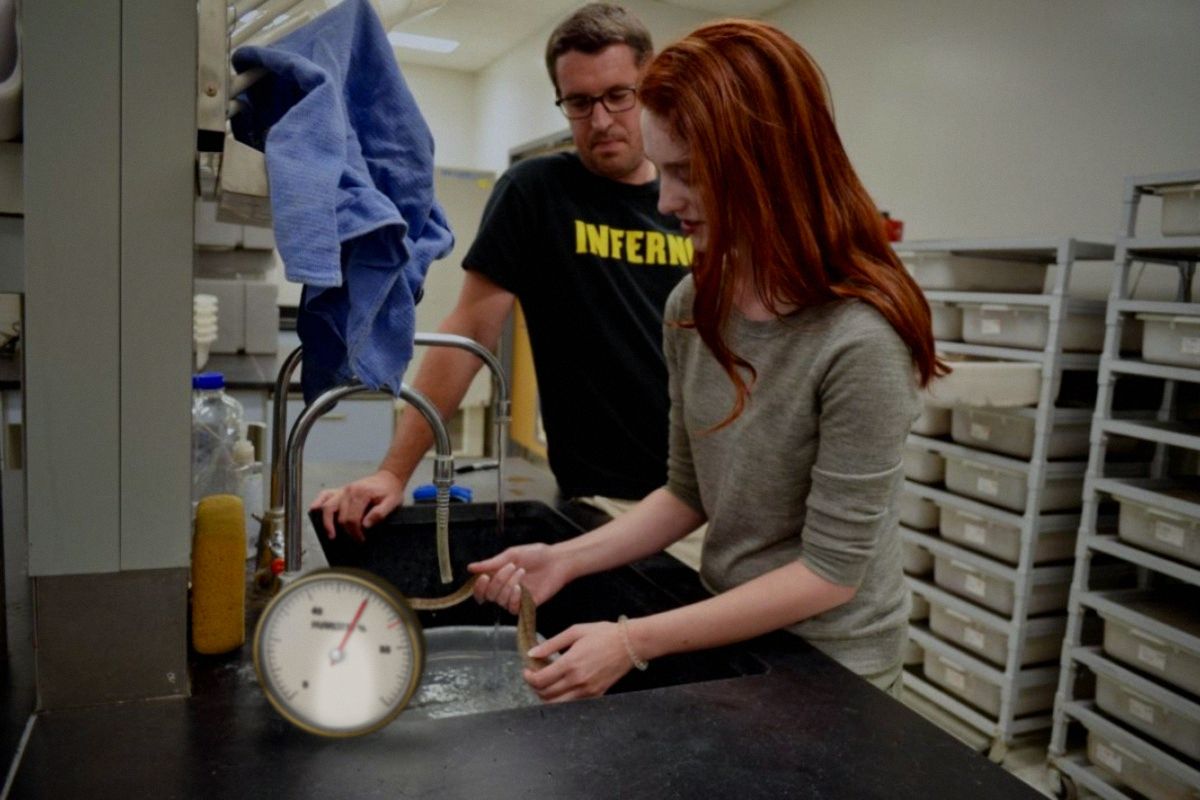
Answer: 60 %
